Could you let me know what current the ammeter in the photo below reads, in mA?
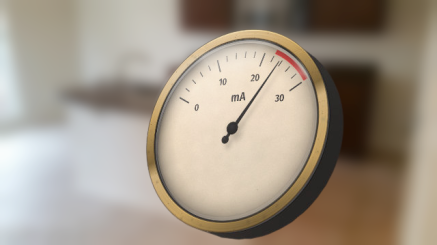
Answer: 24 mA
